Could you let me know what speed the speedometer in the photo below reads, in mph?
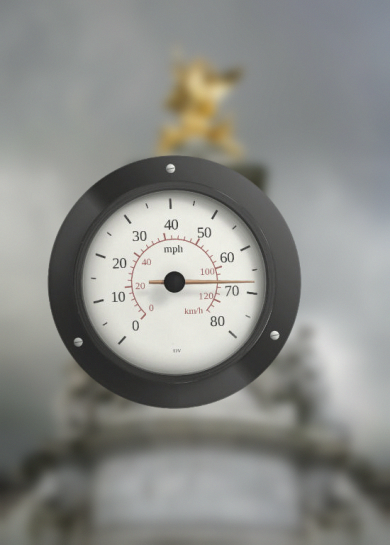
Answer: 67.5 mph
